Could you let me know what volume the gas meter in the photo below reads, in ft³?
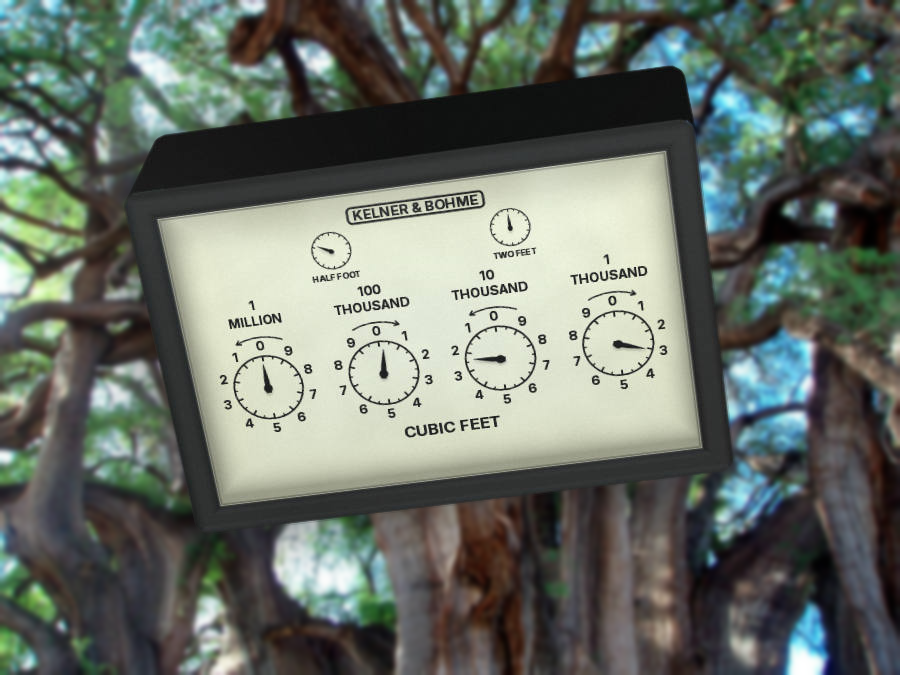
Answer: 2300 ft³
